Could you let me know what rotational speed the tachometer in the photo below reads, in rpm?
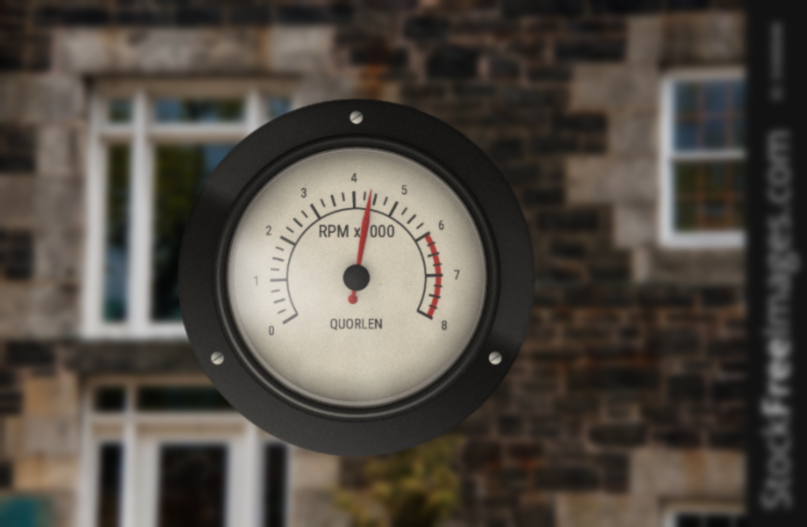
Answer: 4375 rpm
